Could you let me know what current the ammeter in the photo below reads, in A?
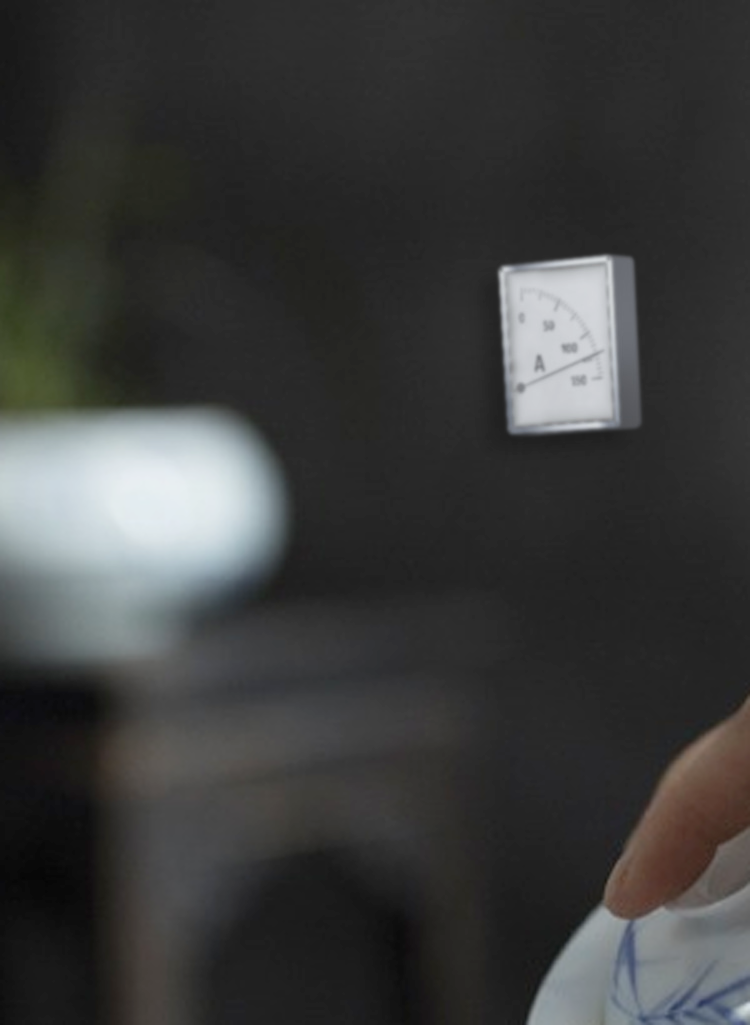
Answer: 125 A
